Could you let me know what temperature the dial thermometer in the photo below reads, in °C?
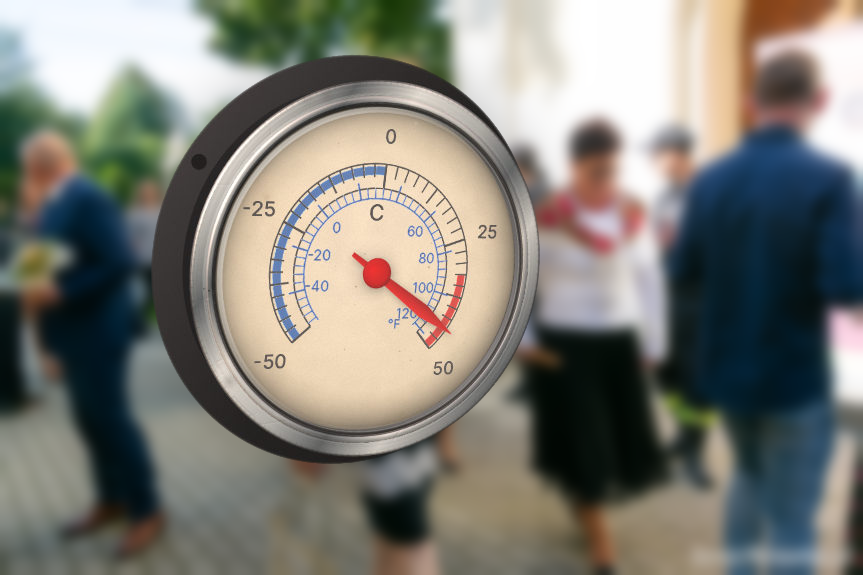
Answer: 45 °C
